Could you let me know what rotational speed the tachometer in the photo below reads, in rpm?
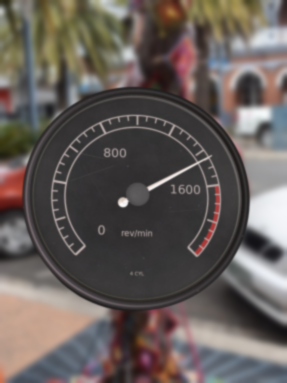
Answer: 1450 rpm
